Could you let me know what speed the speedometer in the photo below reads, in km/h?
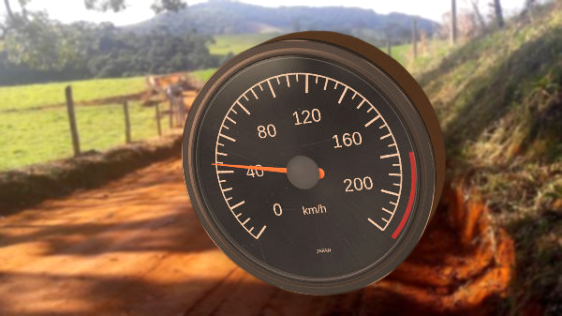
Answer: 45 km/h
